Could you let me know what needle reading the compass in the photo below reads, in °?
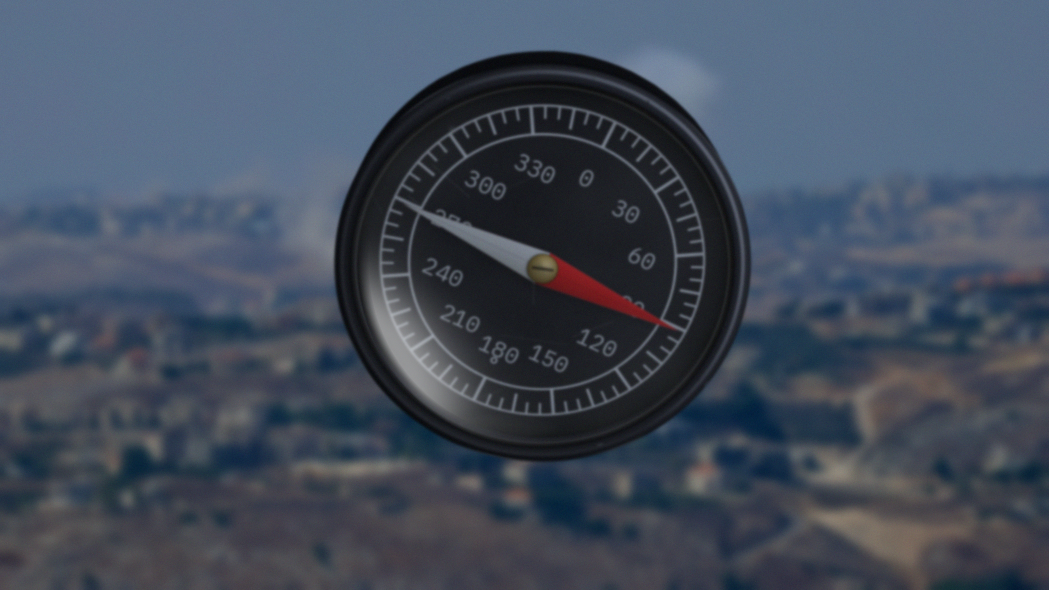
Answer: 90 °
